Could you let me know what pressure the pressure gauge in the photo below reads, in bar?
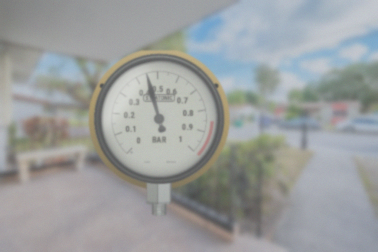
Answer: 0.45 bar
